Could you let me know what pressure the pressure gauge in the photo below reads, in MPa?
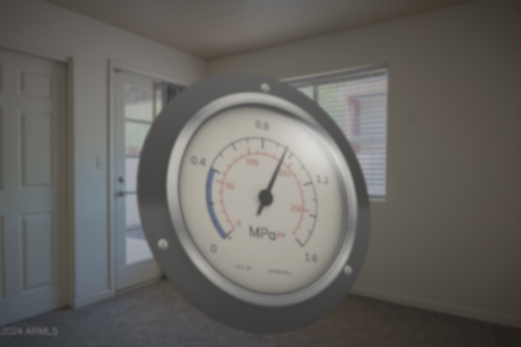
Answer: 0.95 MPa
